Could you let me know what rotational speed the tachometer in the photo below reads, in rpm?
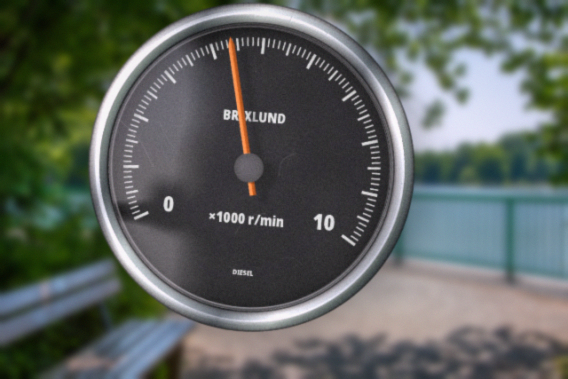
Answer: 4400 rpm
